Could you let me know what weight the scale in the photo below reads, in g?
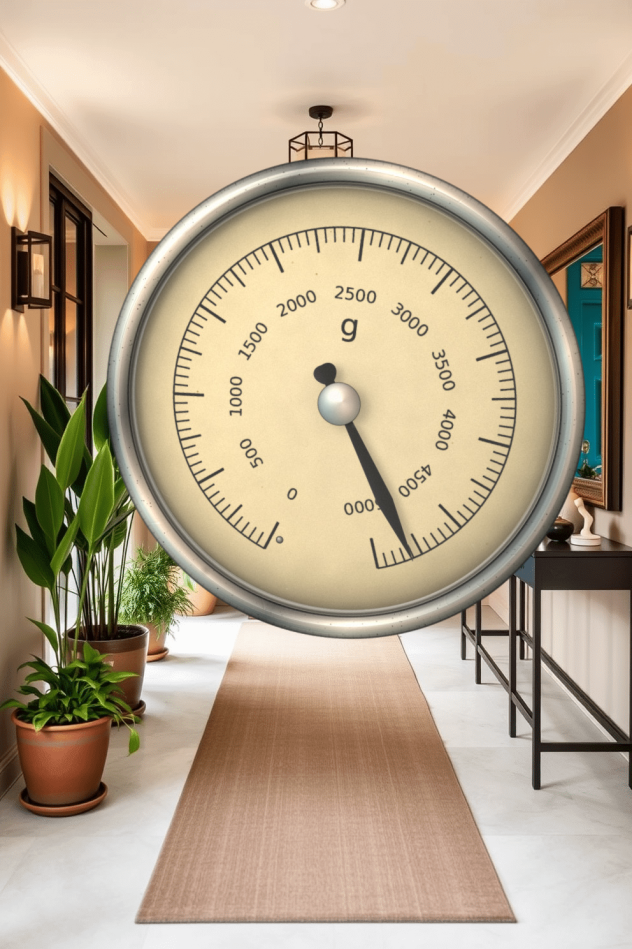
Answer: 4800 g
